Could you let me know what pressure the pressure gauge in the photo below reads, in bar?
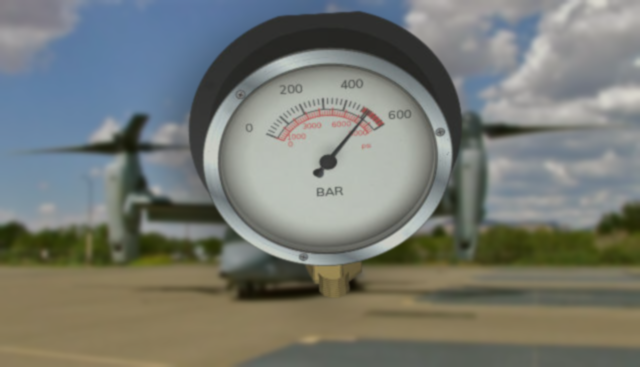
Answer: 500 bar
